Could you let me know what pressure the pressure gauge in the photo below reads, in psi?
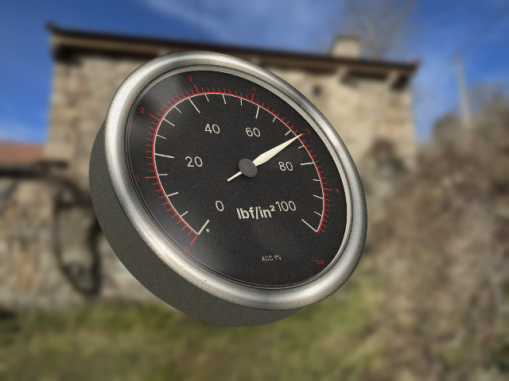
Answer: 72.5 psi
